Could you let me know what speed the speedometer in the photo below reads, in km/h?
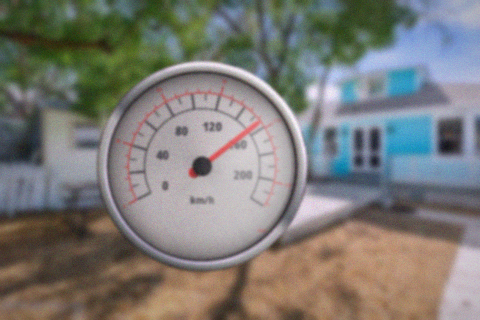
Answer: 155 km/h
